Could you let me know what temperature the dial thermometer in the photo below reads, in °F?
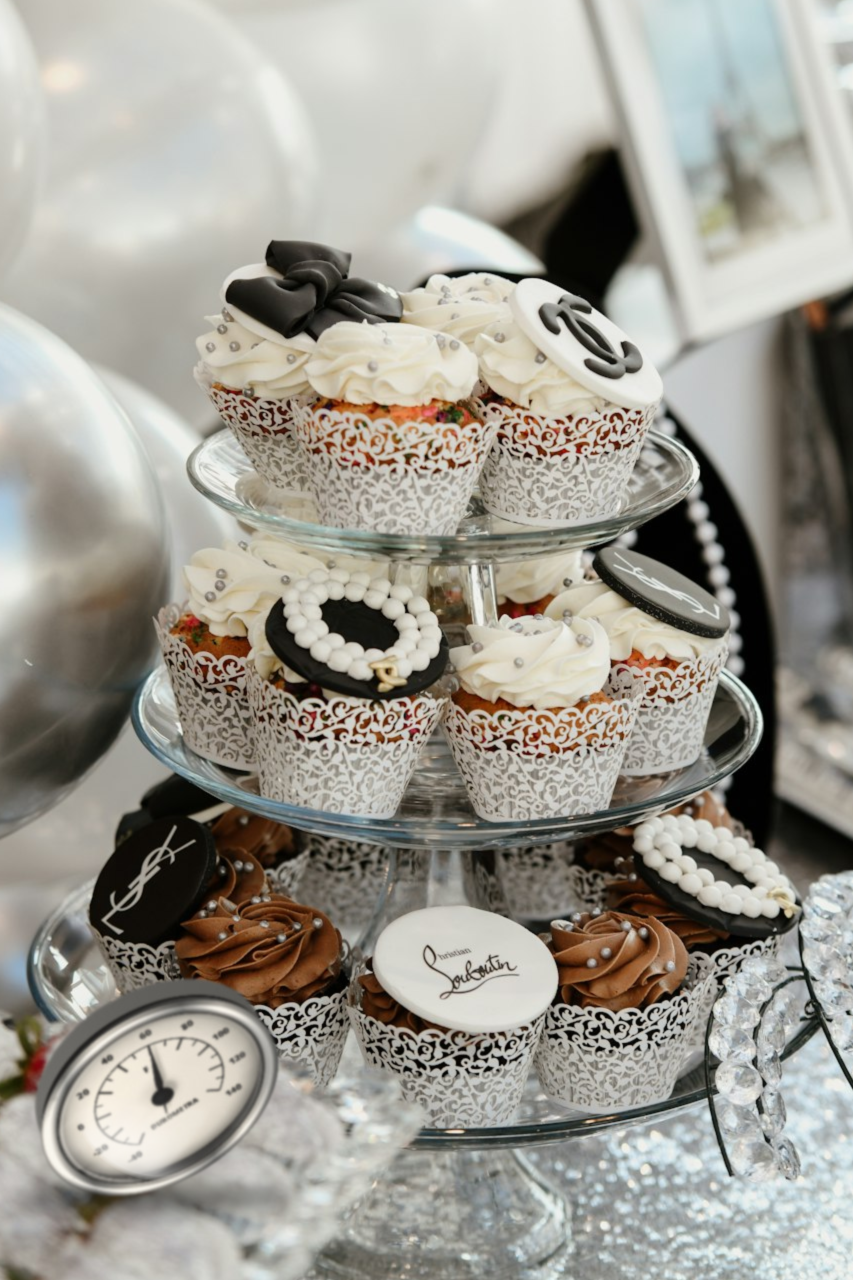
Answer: 60 °F
